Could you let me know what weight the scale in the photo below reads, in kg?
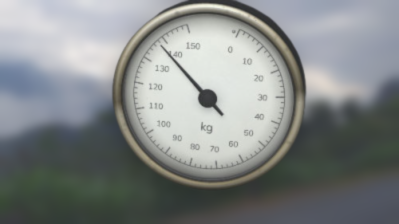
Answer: 138 kg
